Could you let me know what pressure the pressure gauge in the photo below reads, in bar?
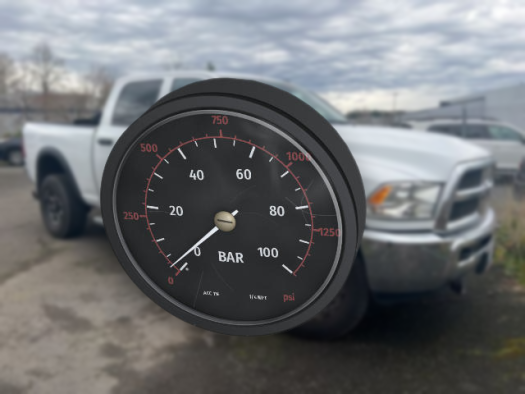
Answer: 2.5 bar
